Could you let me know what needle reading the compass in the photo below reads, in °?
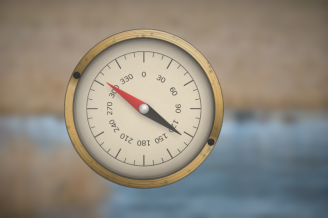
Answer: 305 °
